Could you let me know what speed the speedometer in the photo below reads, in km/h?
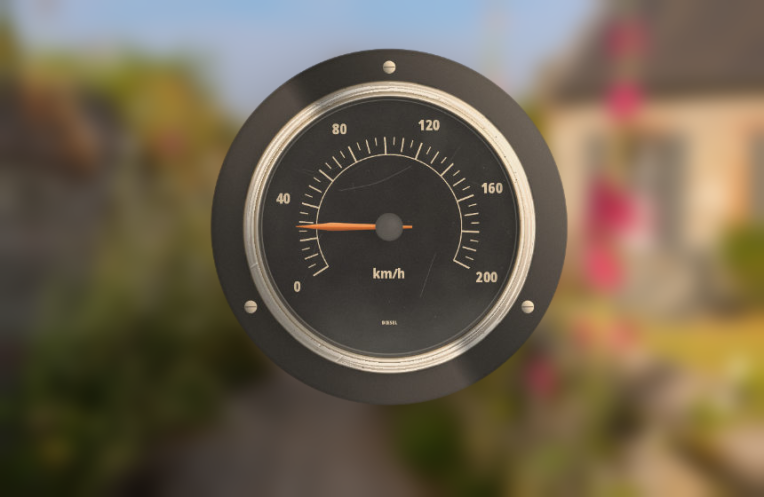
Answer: 27.5 km/h
